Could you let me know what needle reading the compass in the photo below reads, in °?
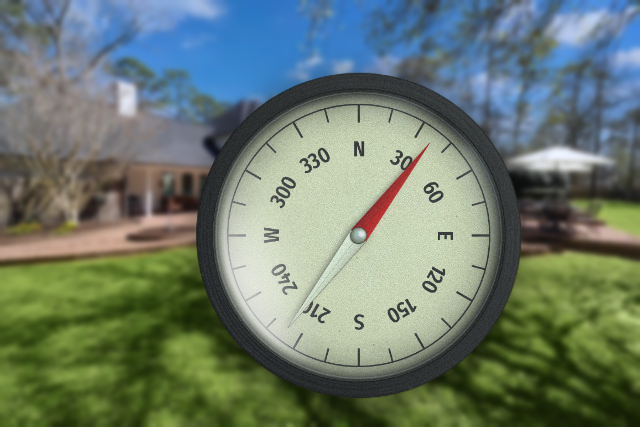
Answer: 37.5 °
